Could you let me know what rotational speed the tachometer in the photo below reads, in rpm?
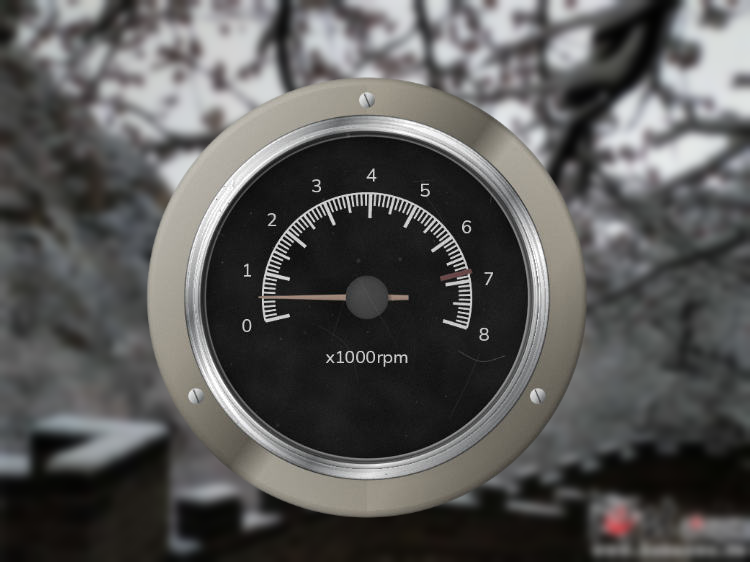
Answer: 500 rpm
